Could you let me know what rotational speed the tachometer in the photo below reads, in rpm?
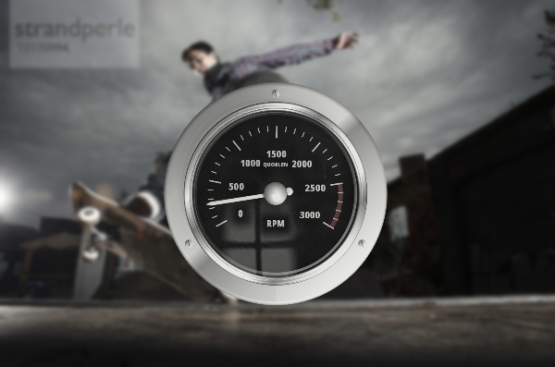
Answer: 250 rpm
